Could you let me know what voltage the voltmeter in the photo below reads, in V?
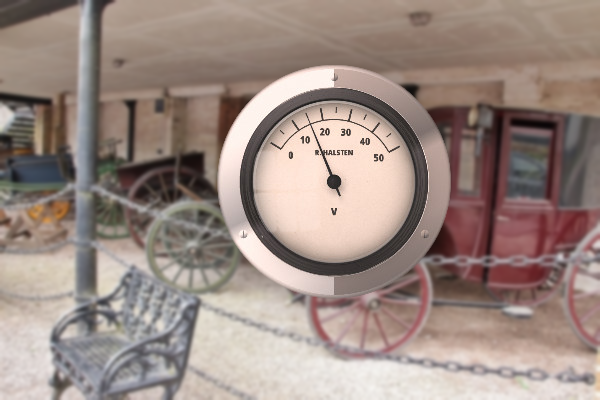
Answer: 15 V
